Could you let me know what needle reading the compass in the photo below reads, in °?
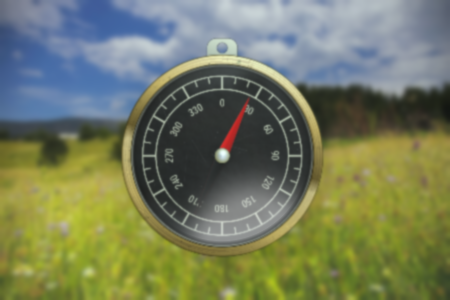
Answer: 25 °
